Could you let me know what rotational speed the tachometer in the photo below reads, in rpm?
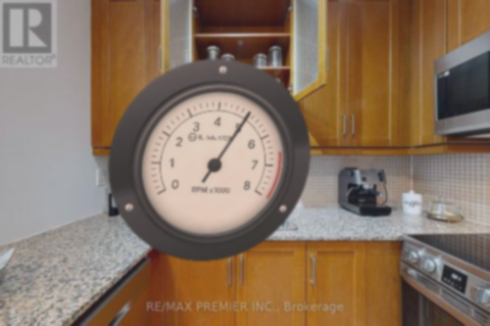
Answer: 5000 rpm
